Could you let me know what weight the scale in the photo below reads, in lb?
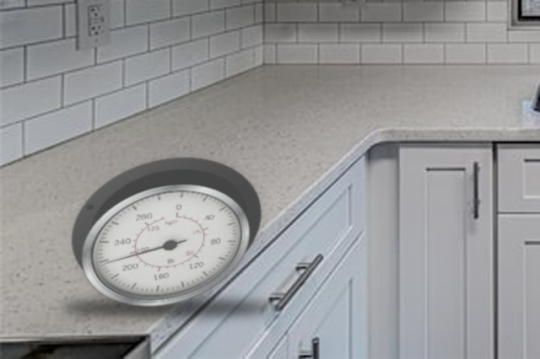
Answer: 220 lb
